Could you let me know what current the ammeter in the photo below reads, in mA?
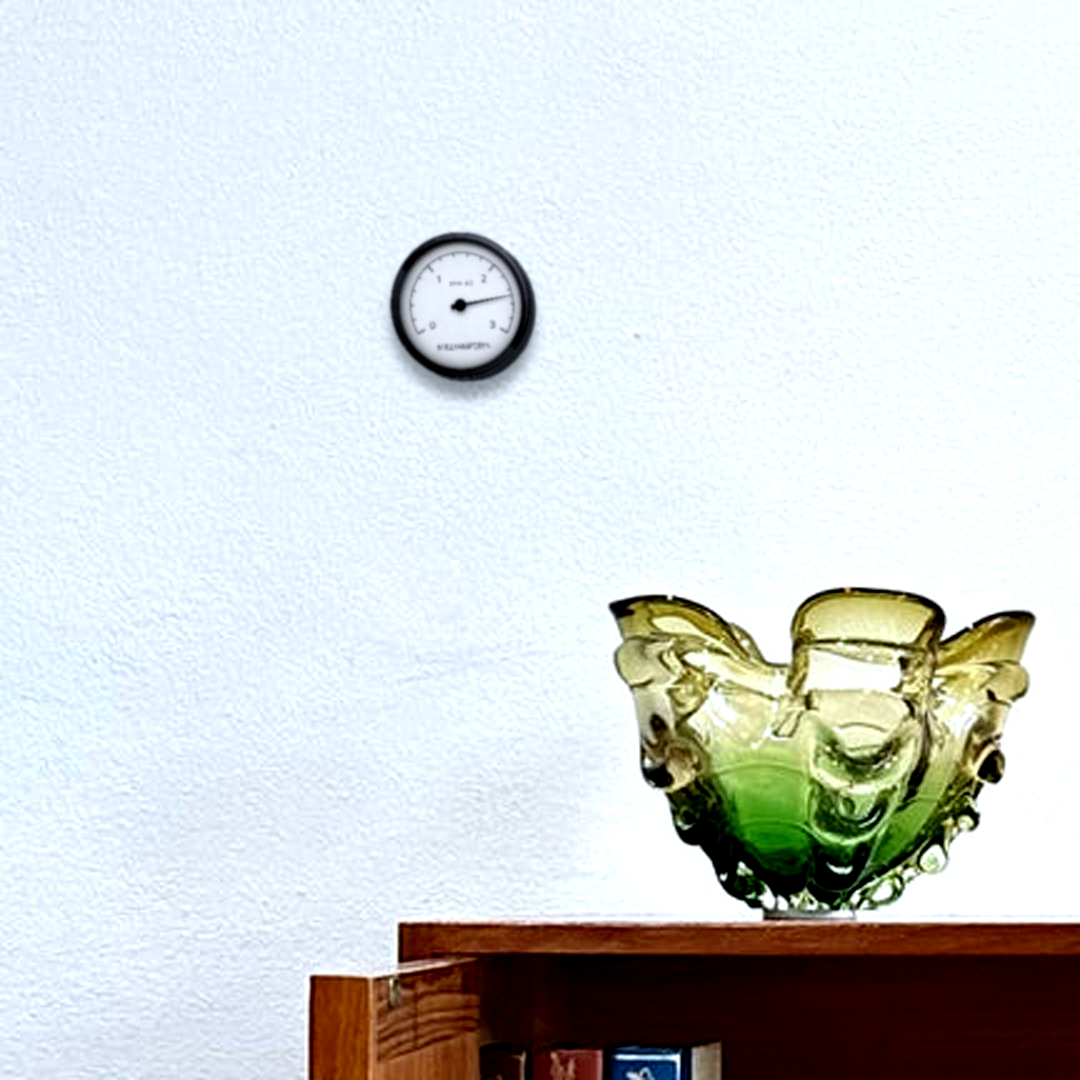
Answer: 2.5 mA
